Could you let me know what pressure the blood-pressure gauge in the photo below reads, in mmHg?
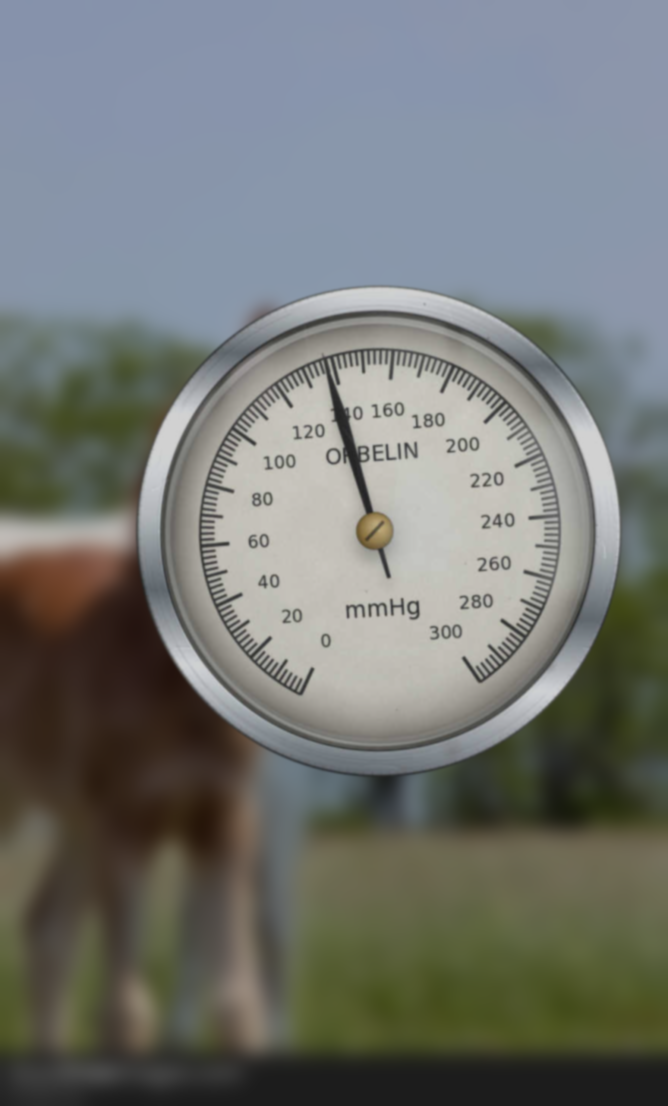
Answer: 138 mmHg
